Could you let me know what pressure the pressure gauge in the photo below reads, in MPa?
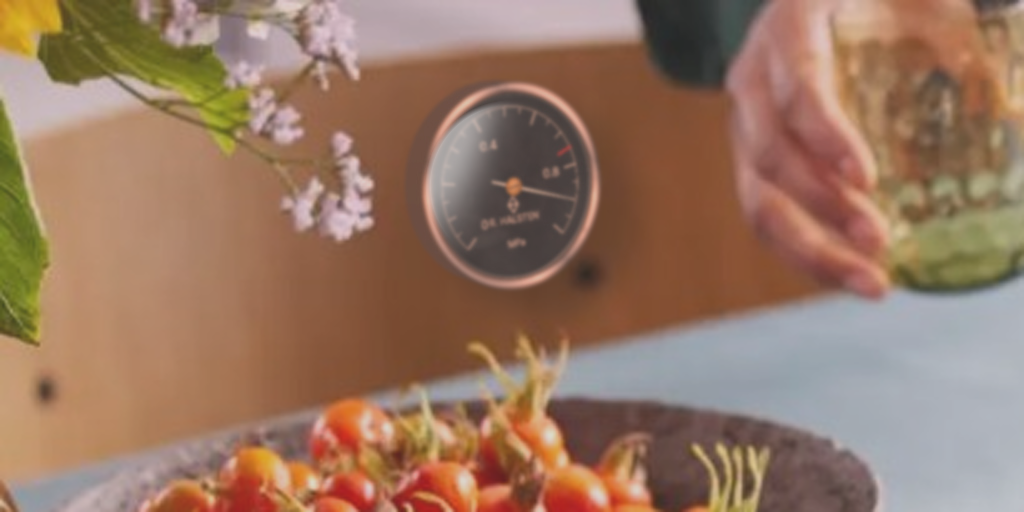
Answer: 0.9 MPa
